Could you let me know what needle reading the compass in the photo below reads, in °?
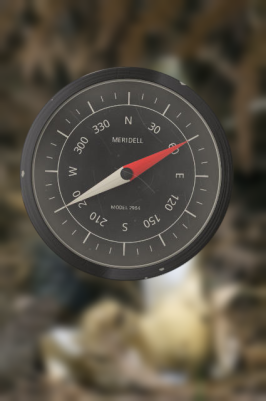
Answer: 60 °
